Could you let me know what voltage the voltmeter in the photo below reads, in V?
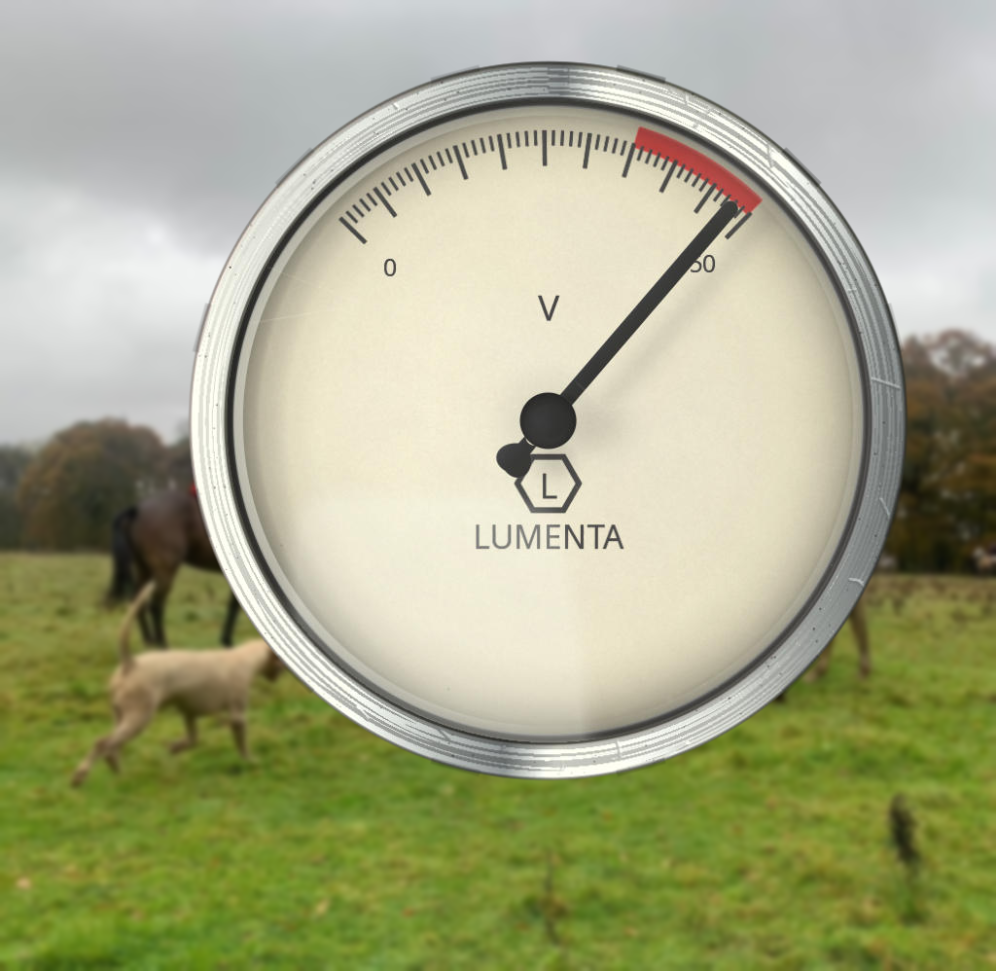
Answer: 48 V
